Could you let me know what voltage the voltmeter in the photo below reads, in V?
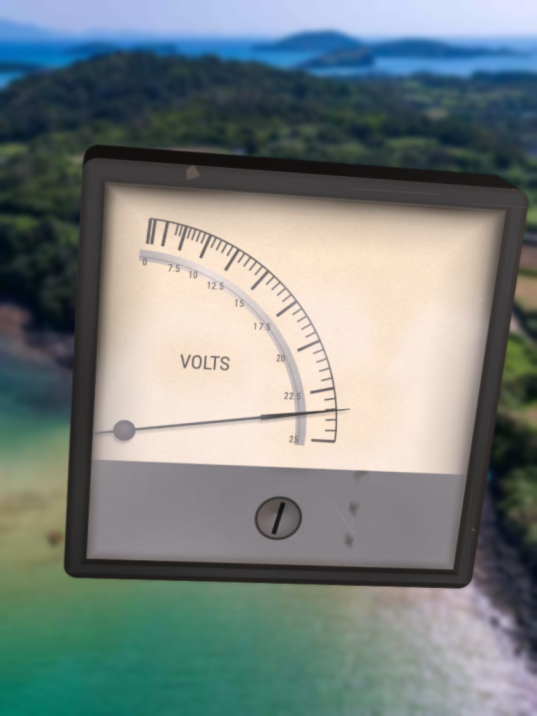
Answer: 23.5 V
